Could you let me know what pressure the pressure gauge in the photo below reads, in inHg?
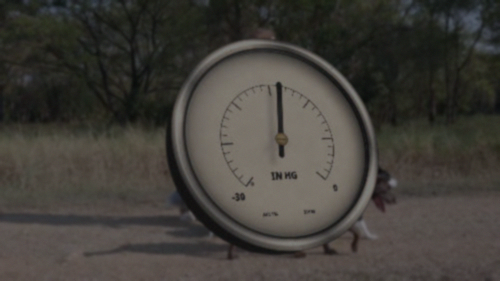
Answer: -14 inHg
